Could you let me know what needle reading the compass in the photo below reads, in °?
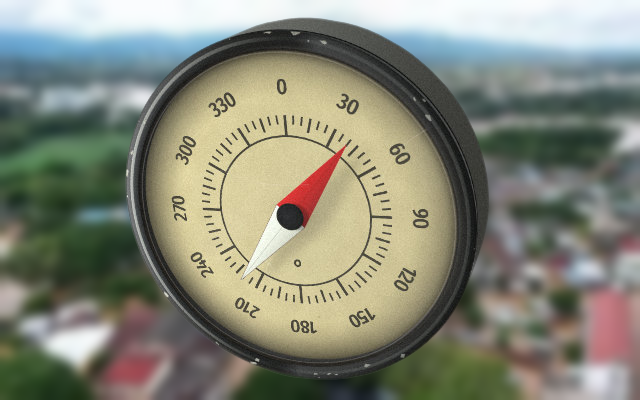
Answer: 40 °
